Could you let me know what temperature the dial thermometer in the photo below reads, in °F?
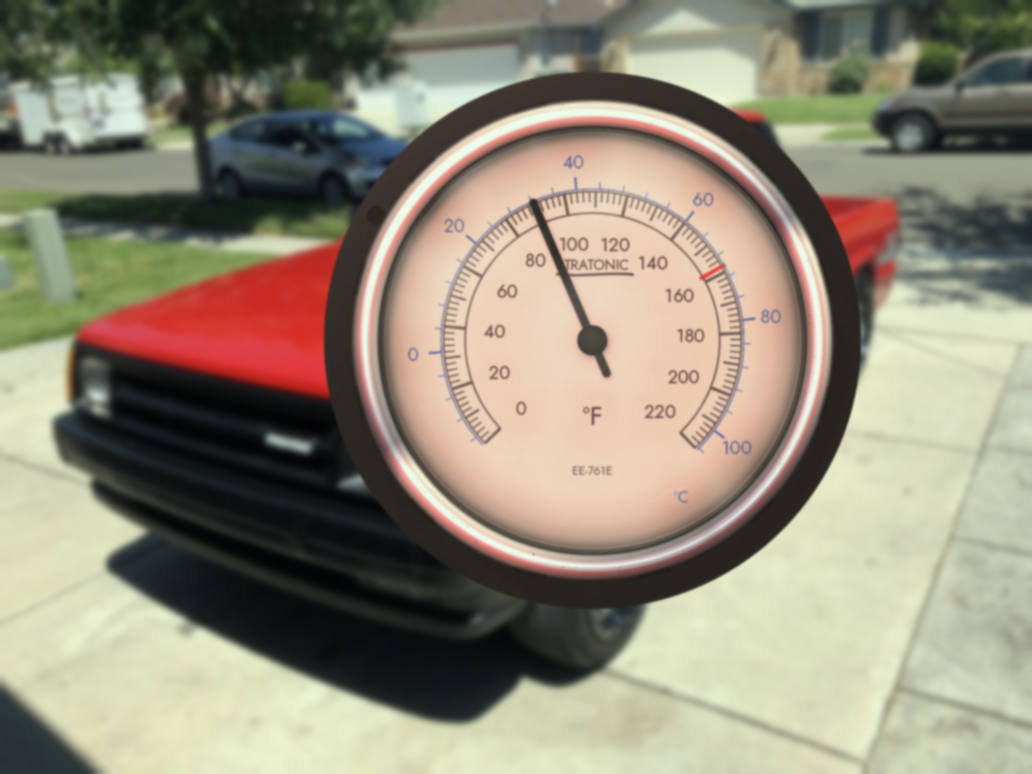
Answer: 90 °F
